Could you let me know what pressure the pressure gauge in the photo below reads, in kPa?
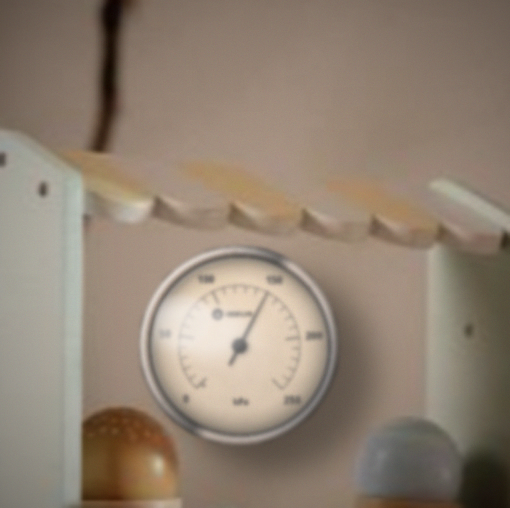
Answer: 150 kPa
